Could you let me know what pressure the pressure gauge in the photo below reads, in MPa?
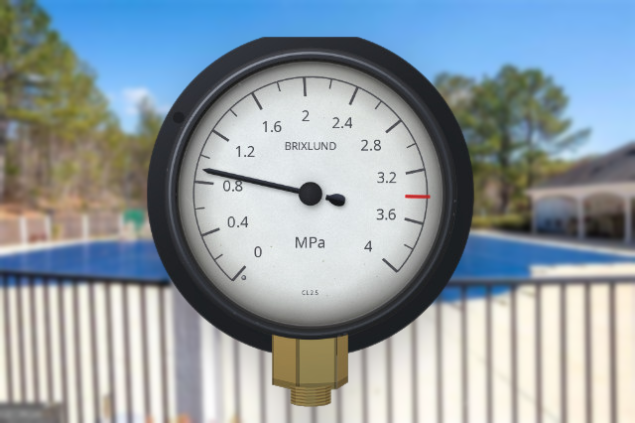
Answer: 0.9 MPa
